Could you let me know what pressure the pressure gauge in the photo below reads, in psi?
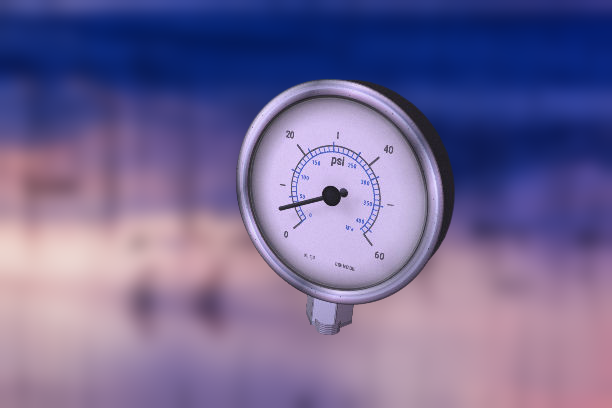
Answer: 5 psi
